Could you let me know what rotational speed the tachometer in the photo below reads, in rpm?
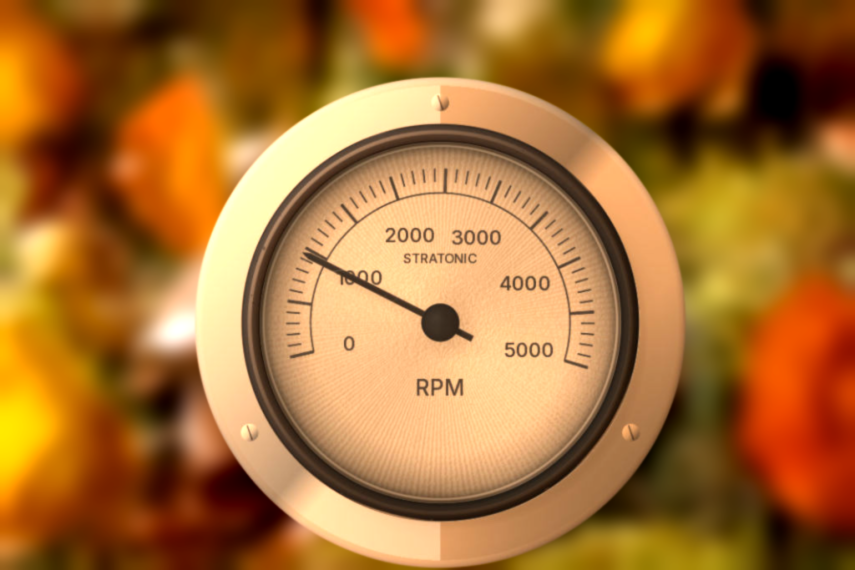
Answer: 950 rpm
